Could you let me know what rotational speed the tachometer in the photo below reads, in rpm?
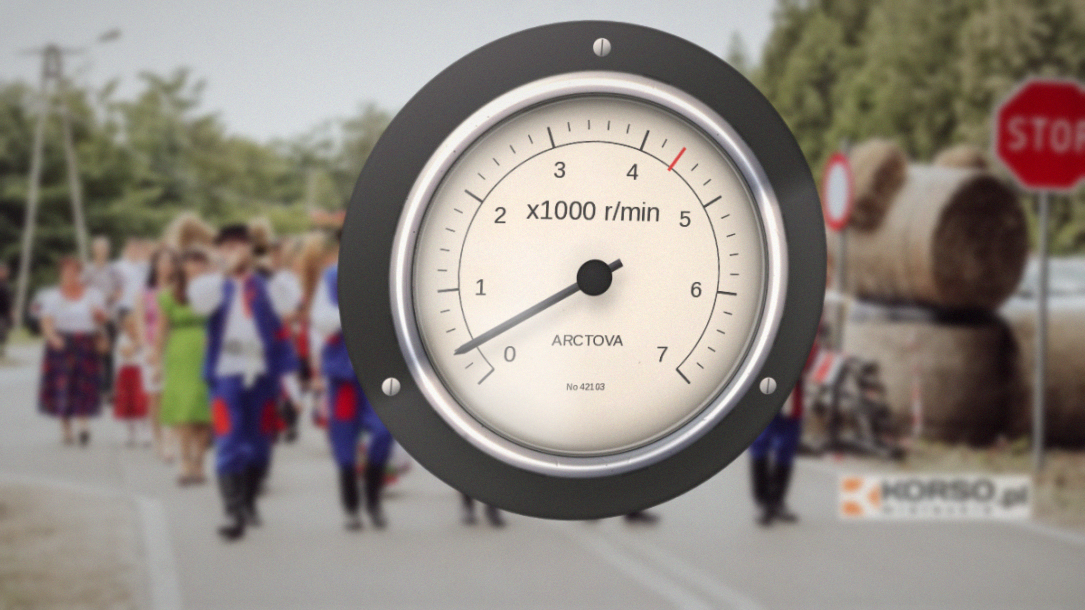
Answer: 400 rpm
